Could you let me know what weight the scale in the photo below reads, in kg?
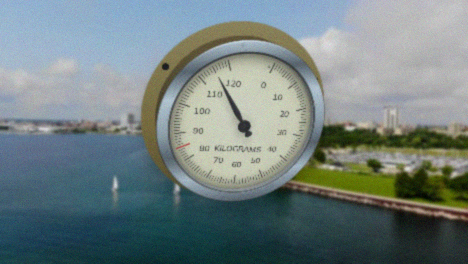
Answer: 115 kg
